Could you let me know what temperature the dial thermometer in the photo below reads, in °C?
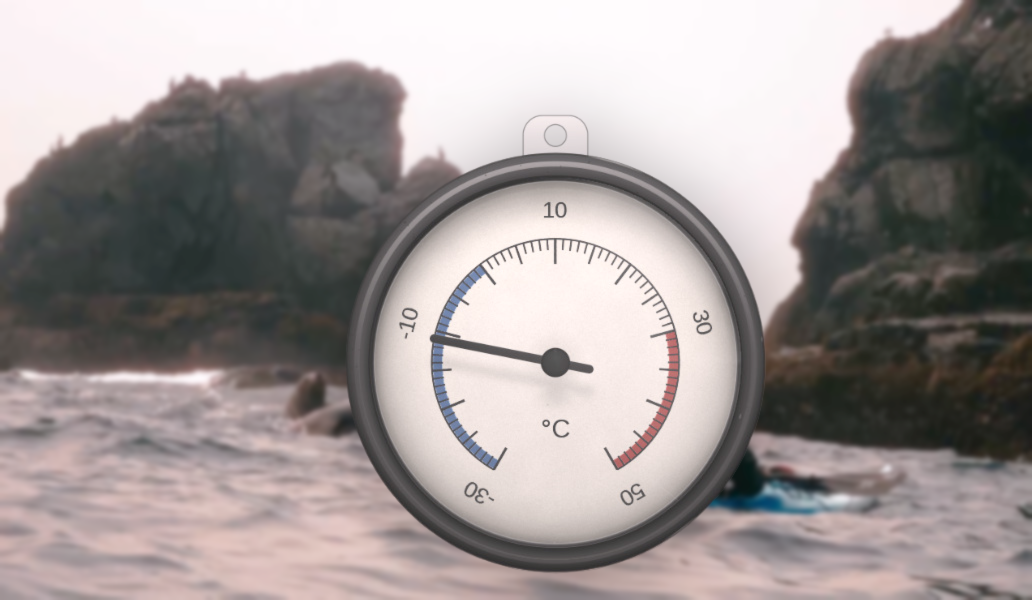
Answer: -11 °C
